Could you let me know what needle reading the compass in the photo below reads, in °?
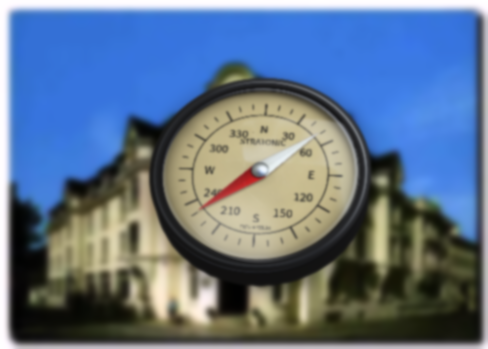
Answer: 230 °
